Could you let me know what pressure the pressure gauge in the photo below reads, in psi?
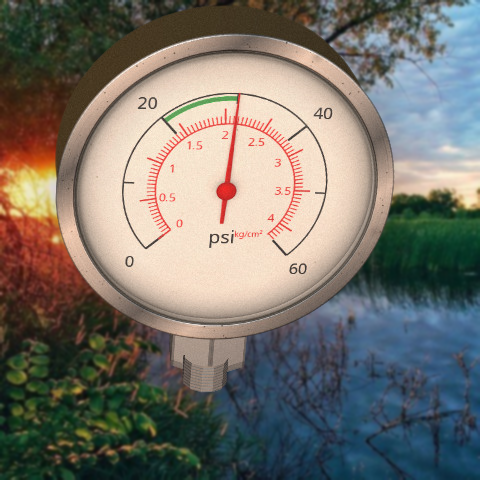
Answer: 30 psi
